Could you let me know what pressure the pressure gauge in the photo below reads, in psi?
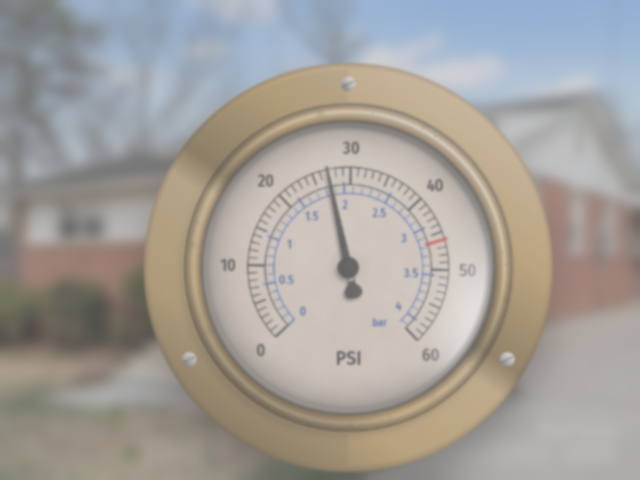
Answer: 27 psi
